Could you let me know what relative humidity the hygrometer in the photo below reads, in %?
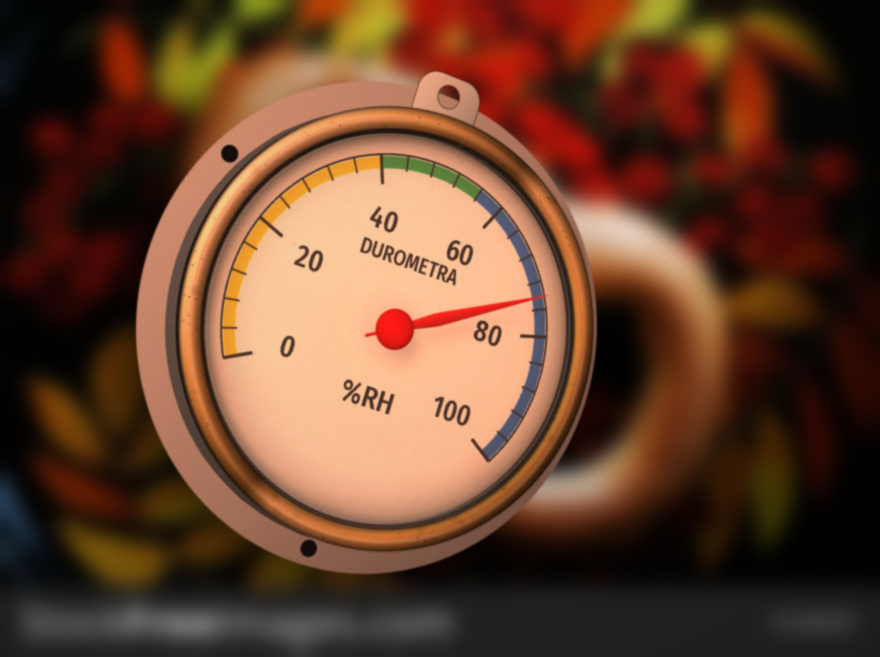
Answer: 74 %
